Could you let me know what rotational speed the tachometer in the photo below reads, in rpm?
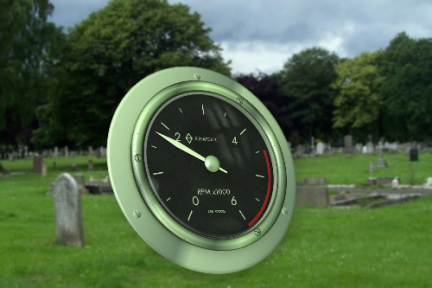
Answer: 1750 rpm
